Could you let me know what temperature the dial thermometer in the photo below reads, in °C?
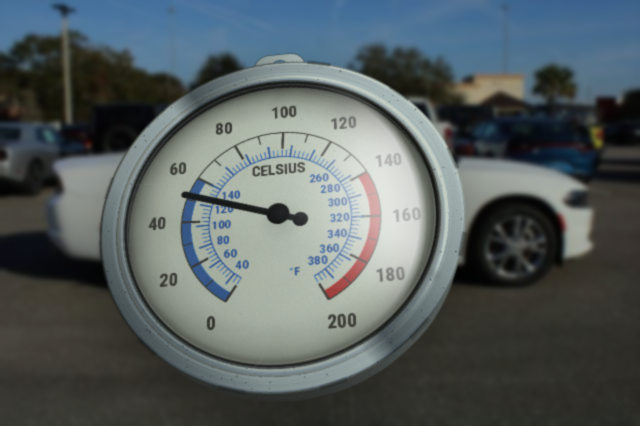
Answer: 50 °C
